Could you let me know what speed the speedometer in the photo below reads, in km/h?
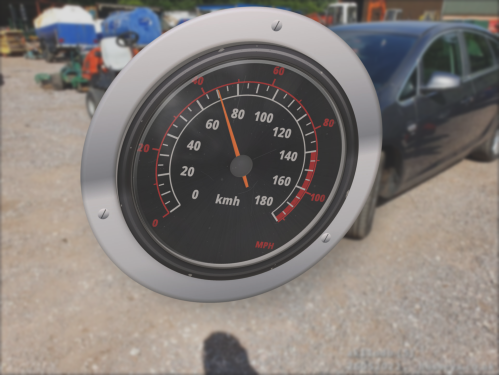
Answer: 70 km/h
